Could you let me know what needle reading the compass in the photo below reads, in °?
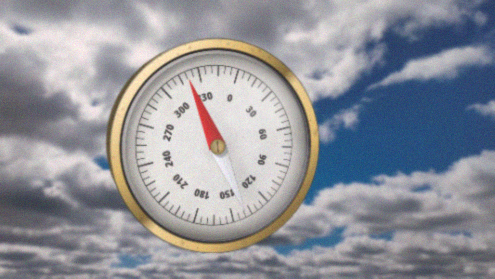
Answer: 320 °
